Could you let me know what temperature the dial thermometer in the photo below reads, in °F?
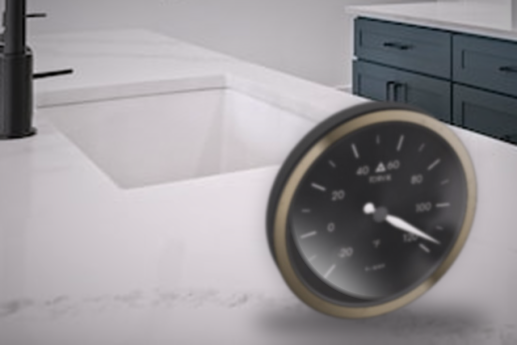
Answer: 115 °F
